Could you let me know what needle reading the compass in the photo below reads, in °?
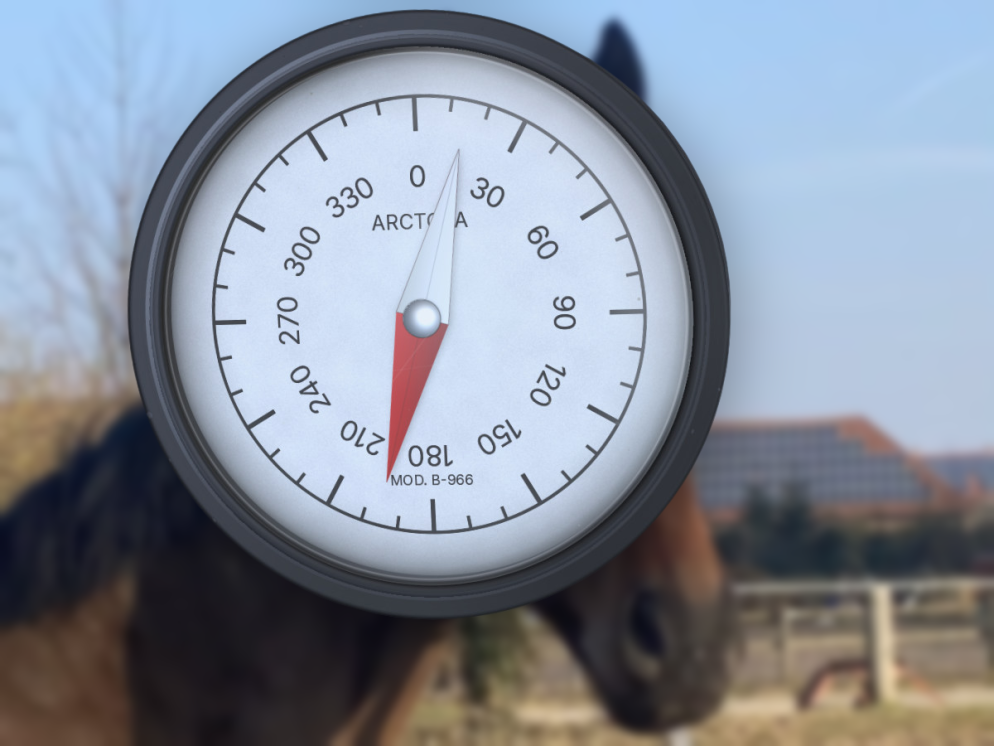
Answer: 195 °
